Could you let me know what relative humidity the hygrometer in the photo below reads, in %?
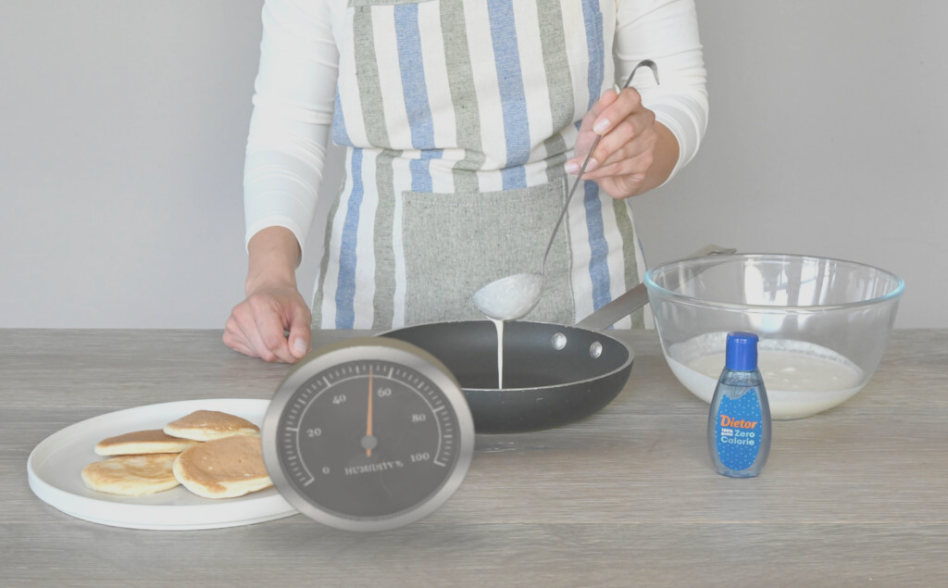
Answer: 54 %
